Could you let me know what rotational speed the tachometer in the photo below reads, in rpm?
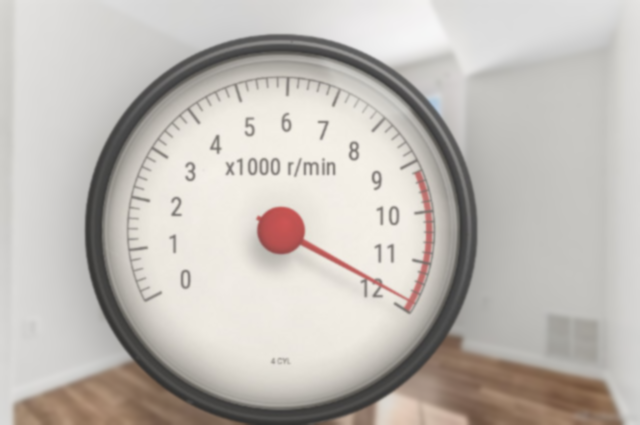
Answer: 11800 rpm
